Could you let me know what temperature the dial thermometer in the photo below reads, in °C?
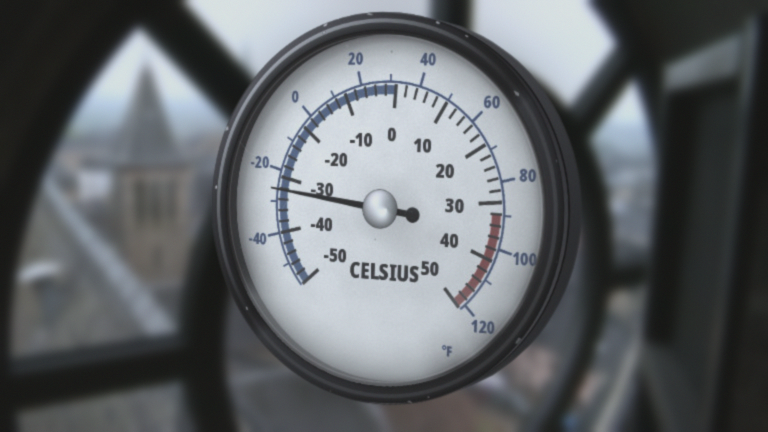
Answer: -32 °C
